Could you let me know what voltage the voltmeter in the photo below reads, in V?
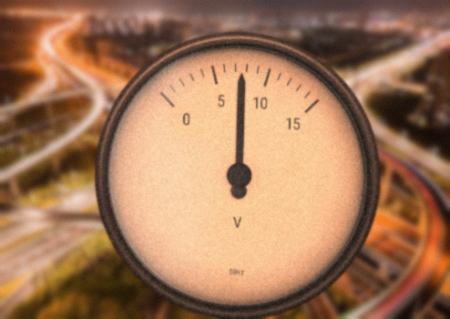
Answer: 7.5 V
